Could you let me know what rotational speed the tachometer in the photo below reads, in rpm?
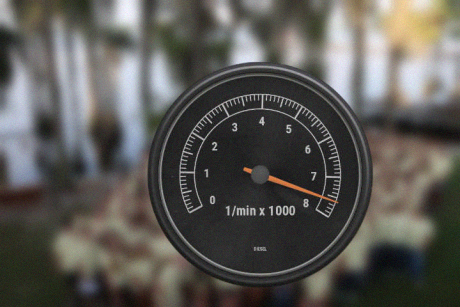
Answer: 7600 rpm
